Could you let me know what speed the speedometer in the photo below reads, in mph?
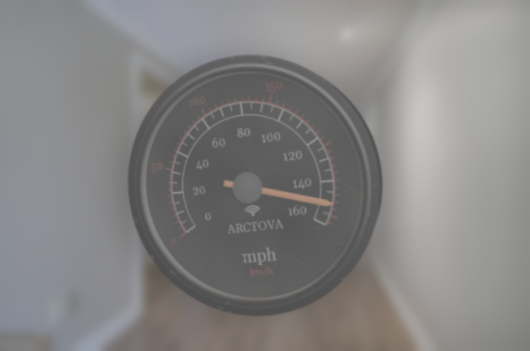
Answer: 150 mph
